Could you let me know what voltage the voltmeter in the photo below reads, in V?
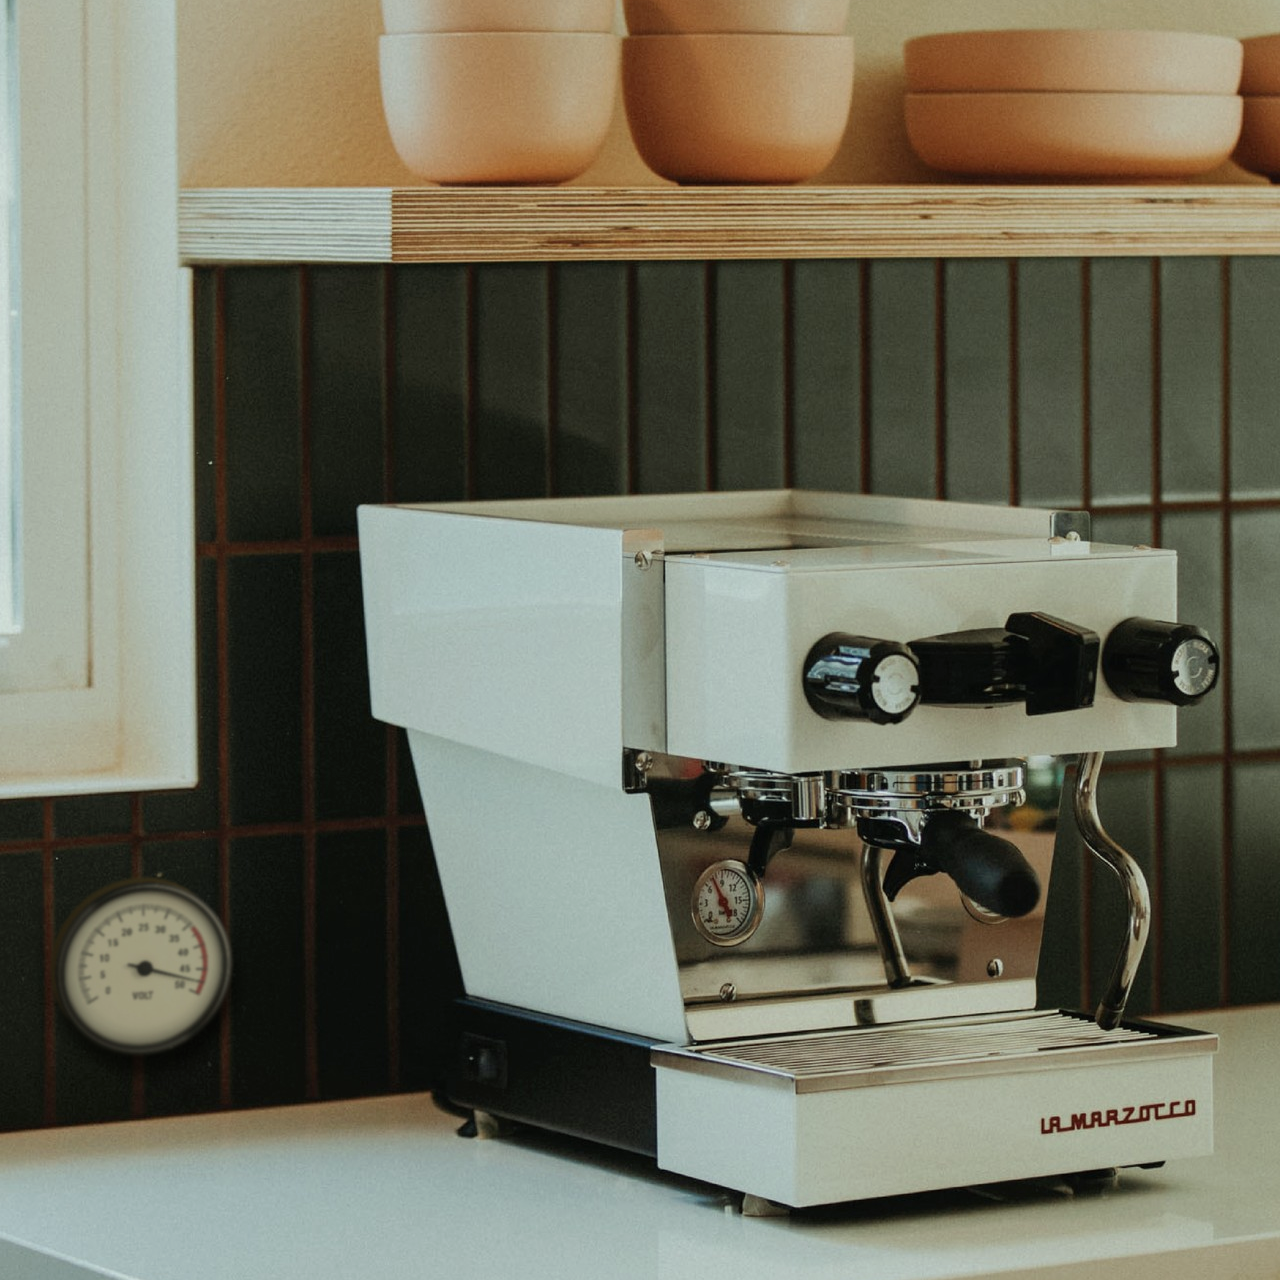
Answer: 47.5 V
